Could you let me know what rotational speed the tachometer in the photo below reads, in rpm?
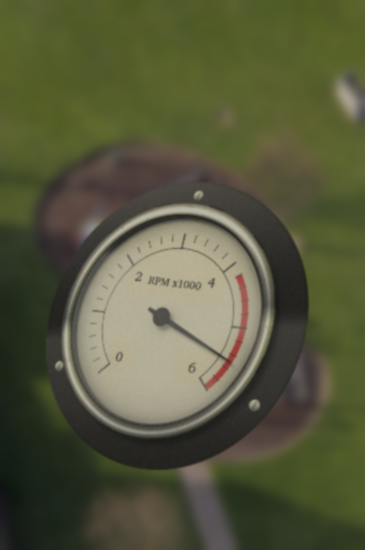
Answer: 5500 rpm
